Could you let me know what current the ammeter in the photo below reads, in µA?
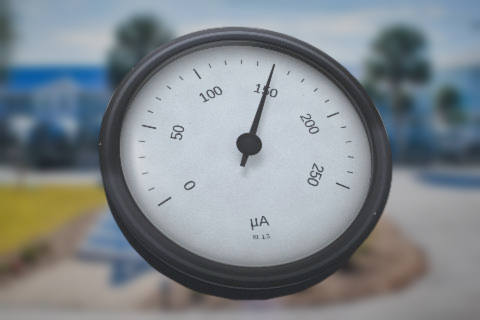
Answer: 150 µA
